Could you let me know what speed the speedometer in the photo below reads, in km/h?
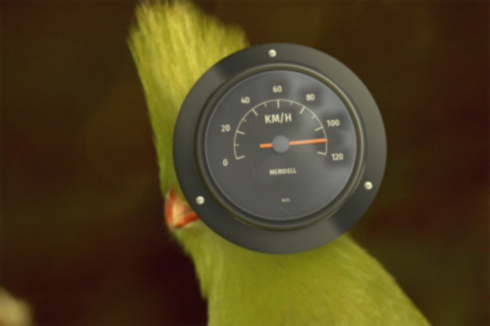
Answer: 110 km/h
